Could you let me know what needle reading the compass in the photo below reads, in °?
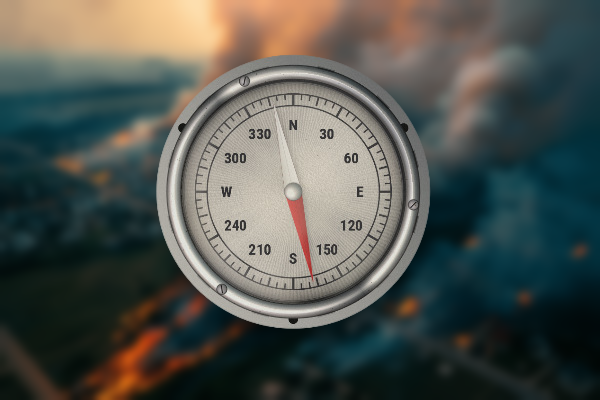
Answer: 167.5 °
